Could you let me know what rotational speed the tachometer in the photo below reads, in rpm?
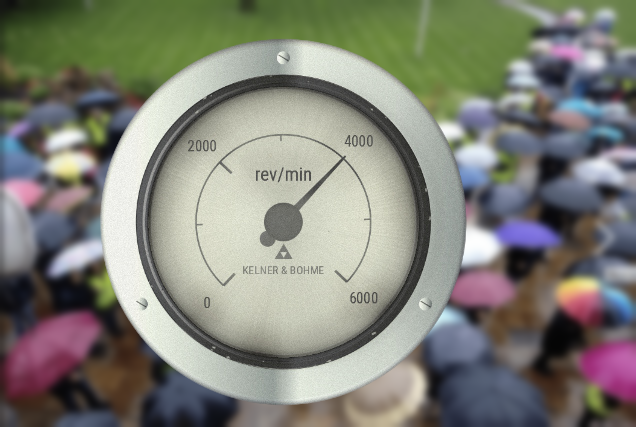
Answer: 4000 rpm
